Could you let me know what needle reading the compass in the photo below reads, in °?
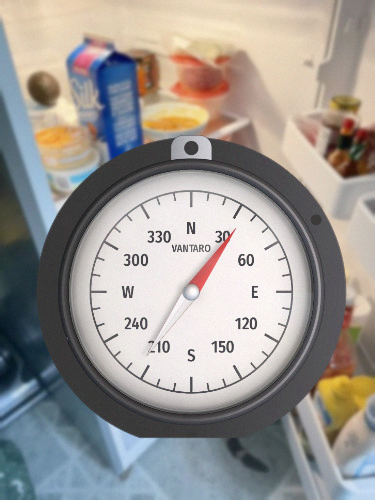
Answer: 35 °
